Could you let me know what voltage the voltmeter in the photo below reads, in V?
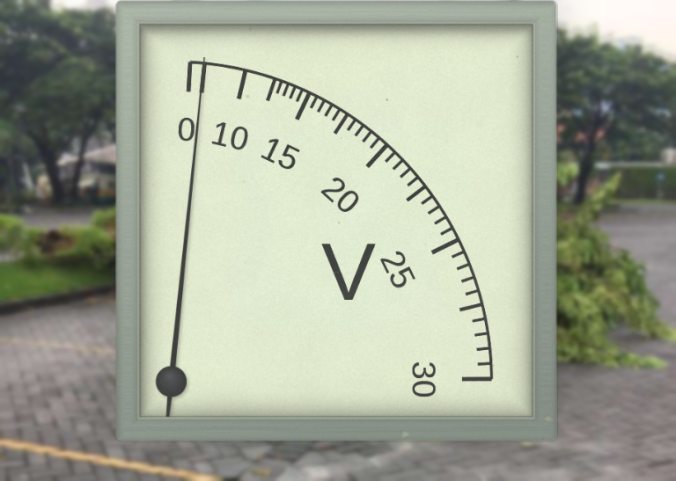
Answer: 5 V
